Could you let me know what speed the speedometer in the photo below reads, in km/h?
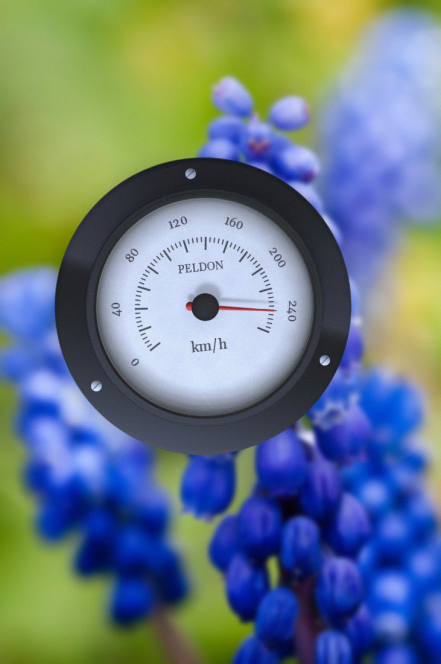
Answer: 240 km/h
